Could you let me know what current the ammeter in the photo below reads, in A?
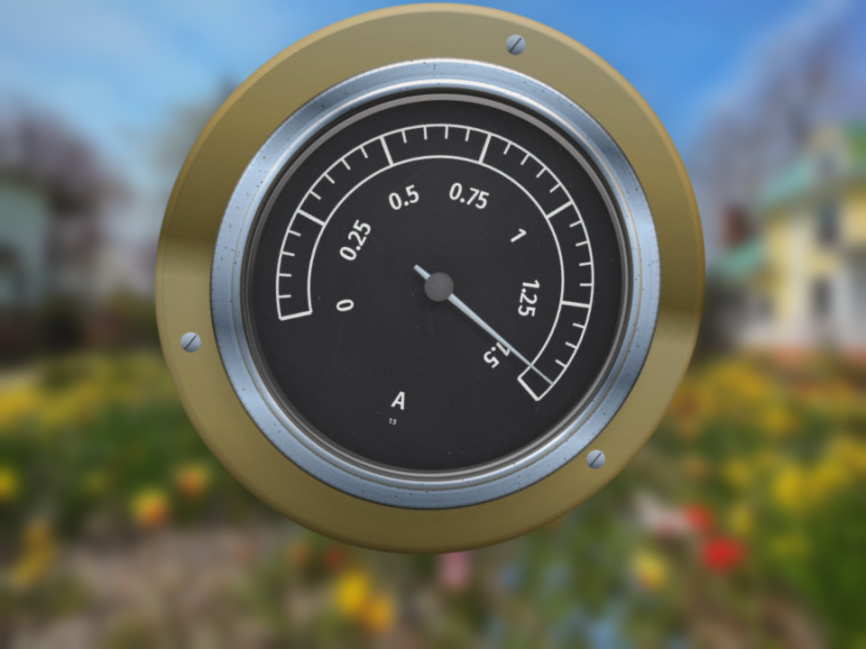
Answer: 1.45 A
